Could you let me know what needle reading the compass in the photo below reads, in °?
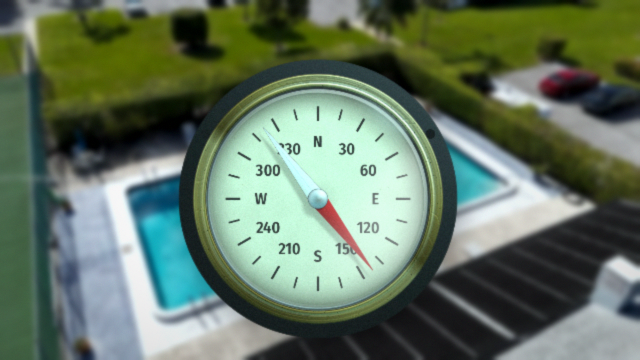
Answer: 142.5 °
